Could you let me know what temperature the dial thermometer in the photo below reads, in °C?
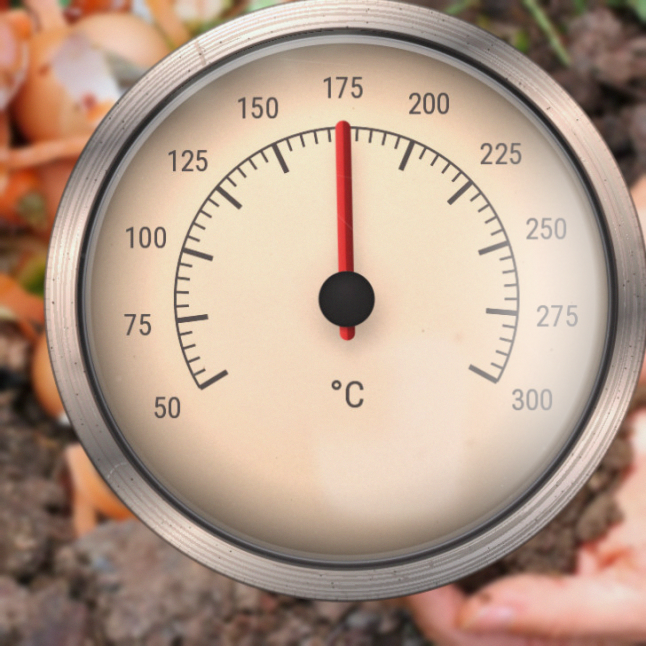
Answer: 175 °C
